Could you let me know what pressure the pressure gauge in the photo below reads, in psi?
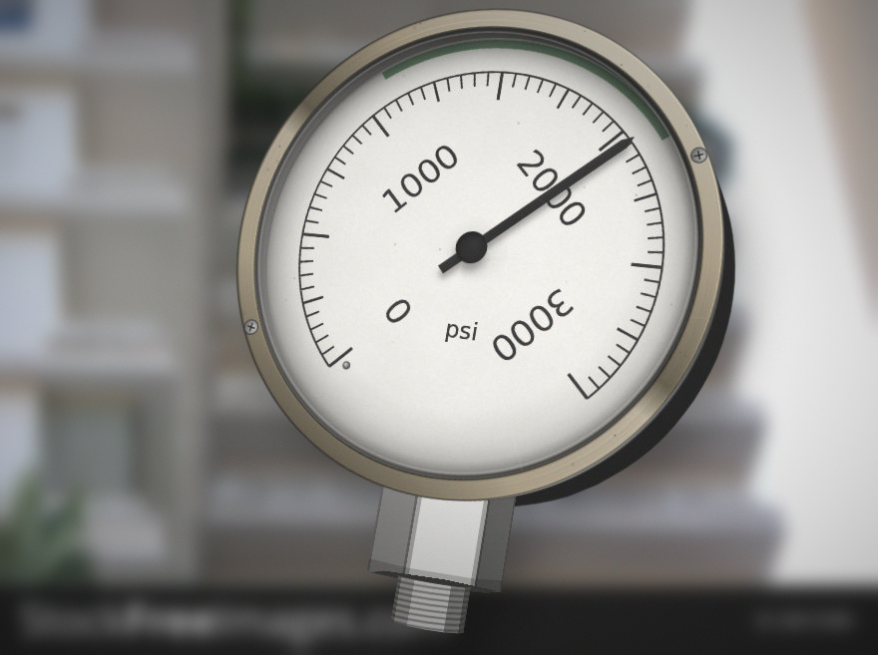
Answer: 2050 psi
